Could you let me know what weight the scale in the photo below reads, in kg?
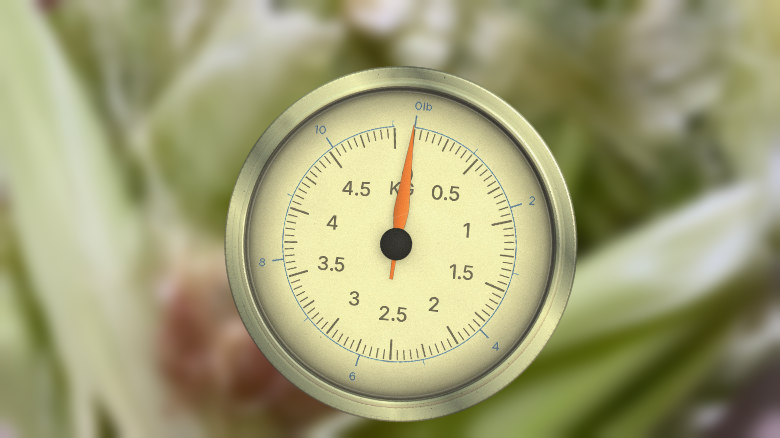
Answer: 0 kg
